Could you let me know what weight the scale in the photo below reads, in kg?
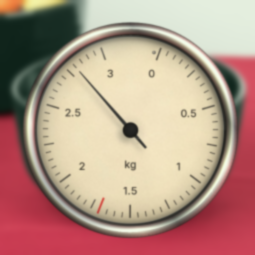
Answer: 2.8 kg
